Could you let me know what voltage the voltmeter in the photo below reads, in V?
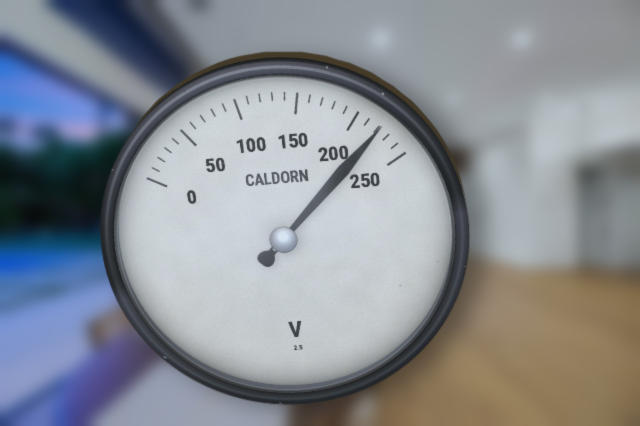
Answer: 220 V
